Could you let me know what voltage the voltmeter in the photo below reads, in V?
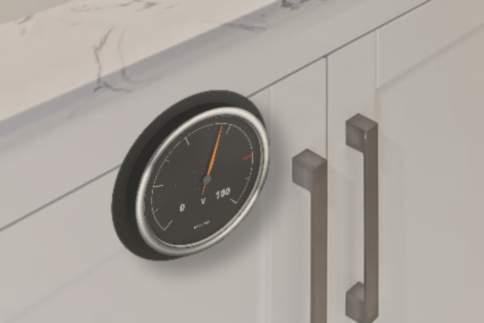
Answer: 55 V
